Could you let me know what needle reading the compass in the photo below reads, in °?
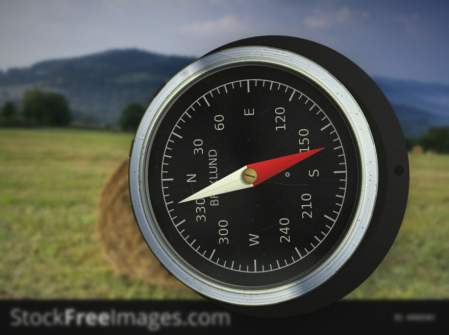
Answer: 162.5 °
